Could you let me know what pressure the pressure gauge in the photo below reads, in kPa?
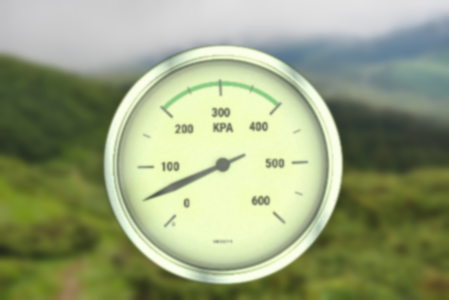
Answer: 50 kPa
